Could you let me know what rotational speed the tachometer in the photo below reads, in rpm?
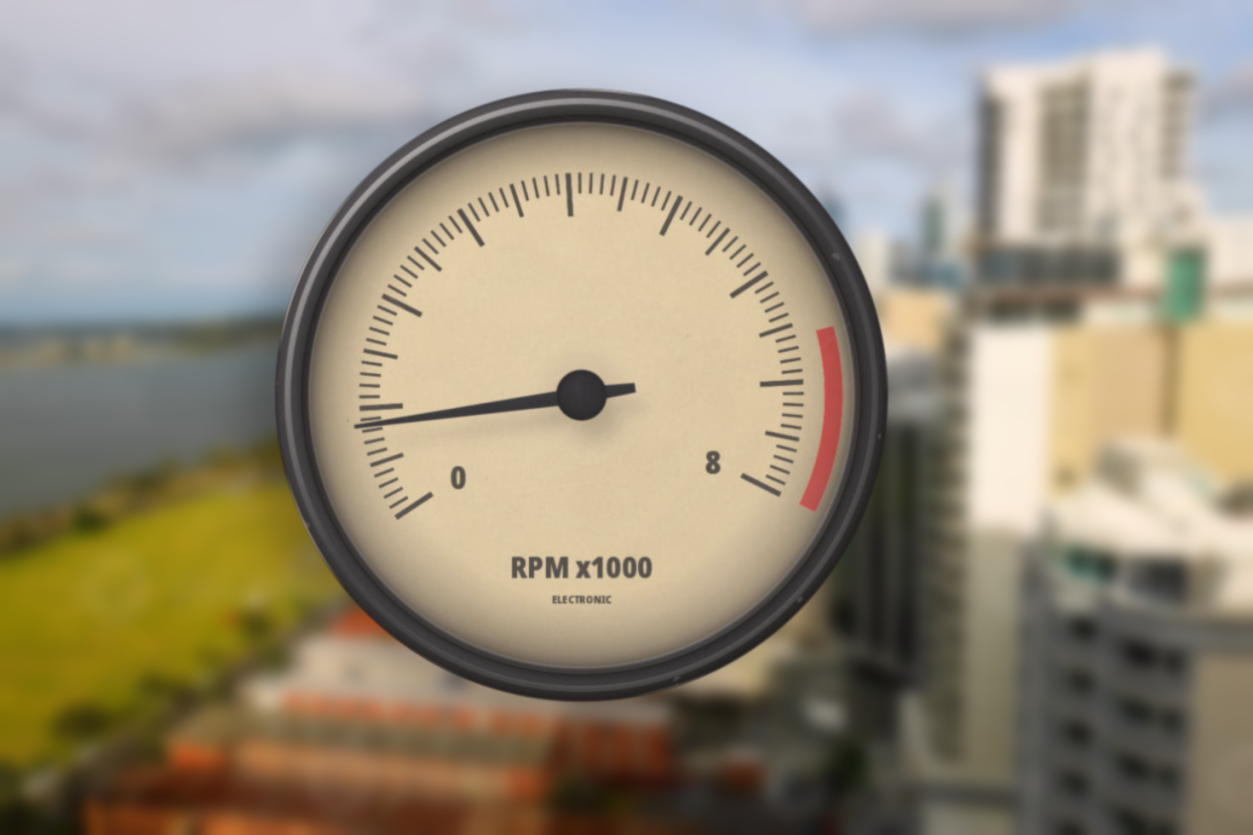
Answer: 850 rpm
